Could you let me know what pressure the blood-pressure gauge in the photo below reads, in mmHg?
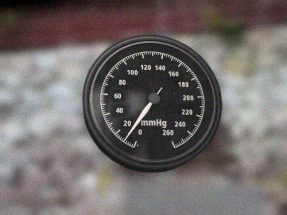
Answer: 10 mmHg
